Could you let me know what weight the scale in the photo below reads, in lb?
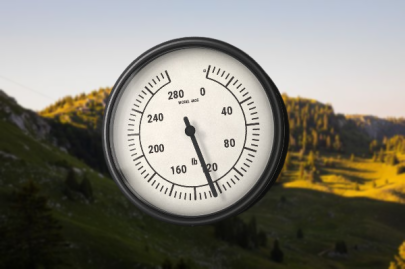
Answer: 124 lb
